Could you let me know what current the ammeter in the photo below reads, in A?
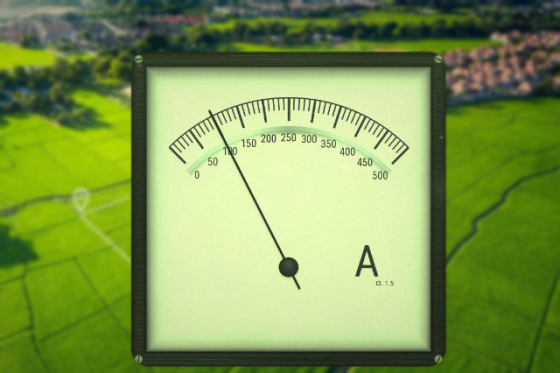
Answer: 100 A
